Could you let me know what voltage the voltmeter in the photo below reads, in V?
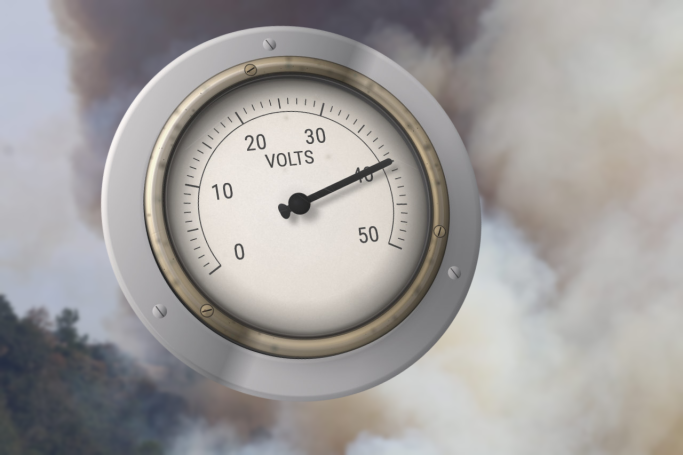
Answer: 40 V
